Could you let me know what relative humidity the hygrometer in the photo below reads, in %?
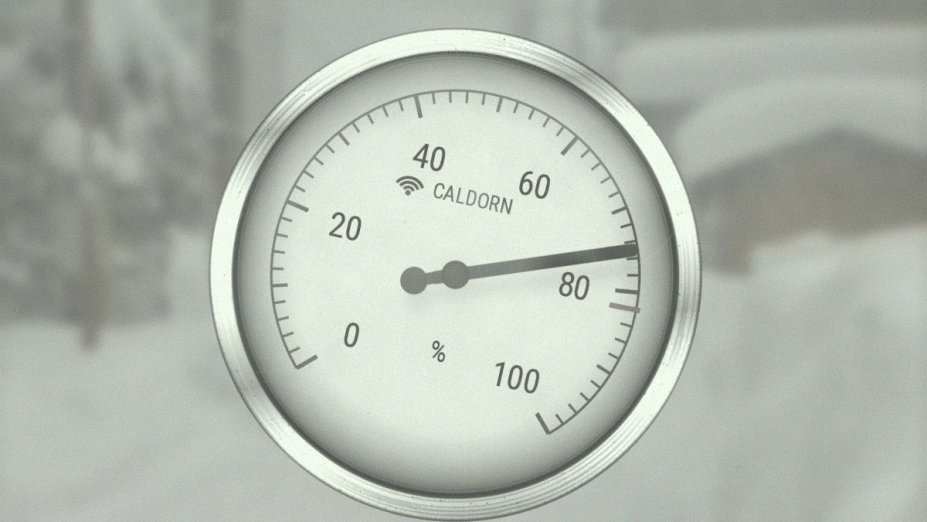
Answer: 75 %
